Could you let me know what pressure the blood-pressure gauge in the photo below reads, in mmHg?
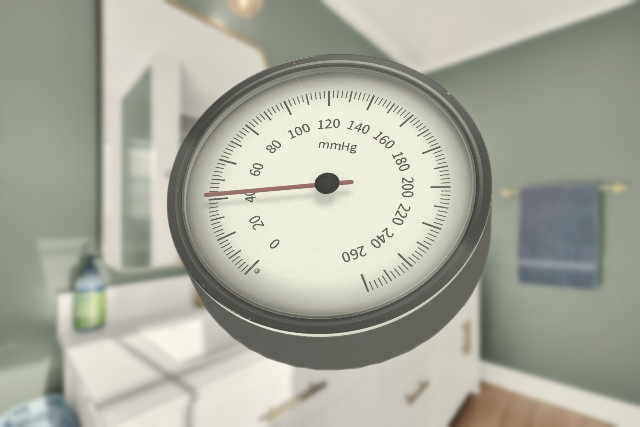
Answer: 40 mmHg
